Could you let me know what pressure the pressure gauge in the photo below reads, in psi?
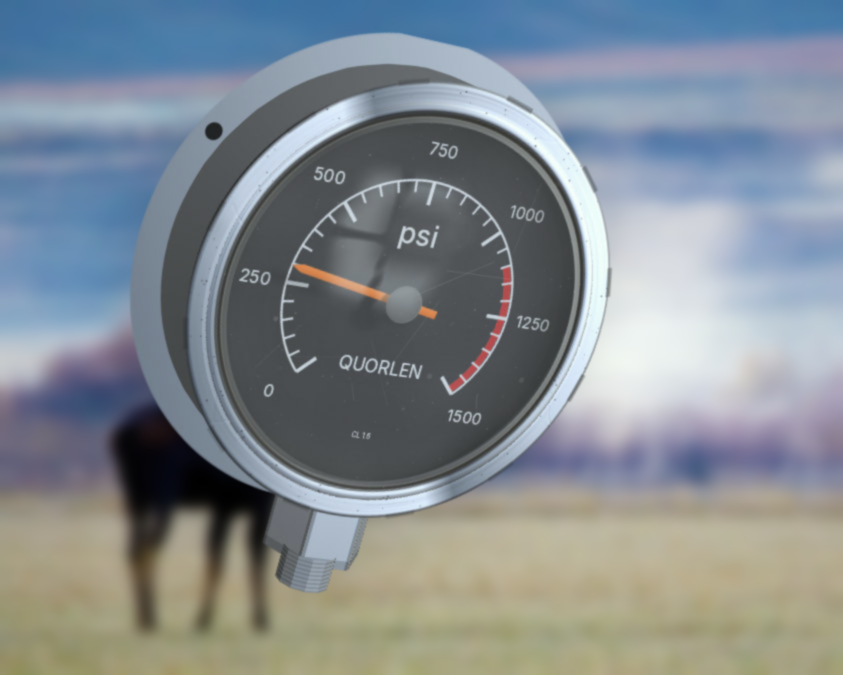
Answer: 300 psi
